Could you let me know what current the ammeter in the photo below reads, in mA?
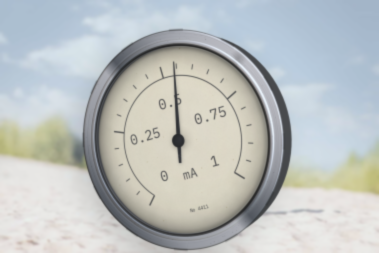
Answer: 0.55 mA
